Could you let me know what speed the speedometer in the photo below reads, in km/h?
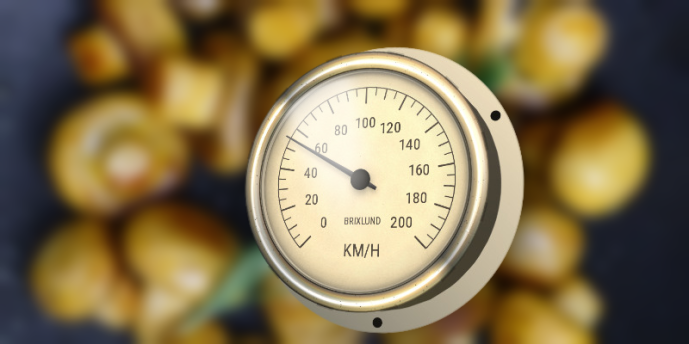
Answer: 55 km/h
